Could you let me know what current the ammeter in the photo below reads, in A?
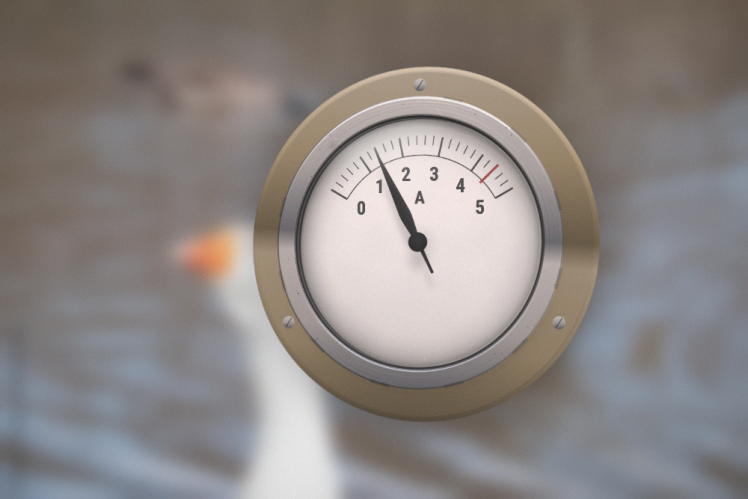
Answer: 1.4 A
